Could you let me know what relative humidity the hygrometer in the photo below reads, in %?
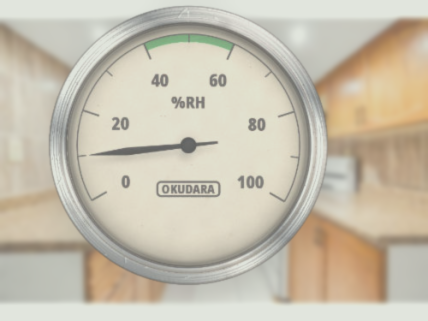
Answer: 10 %
